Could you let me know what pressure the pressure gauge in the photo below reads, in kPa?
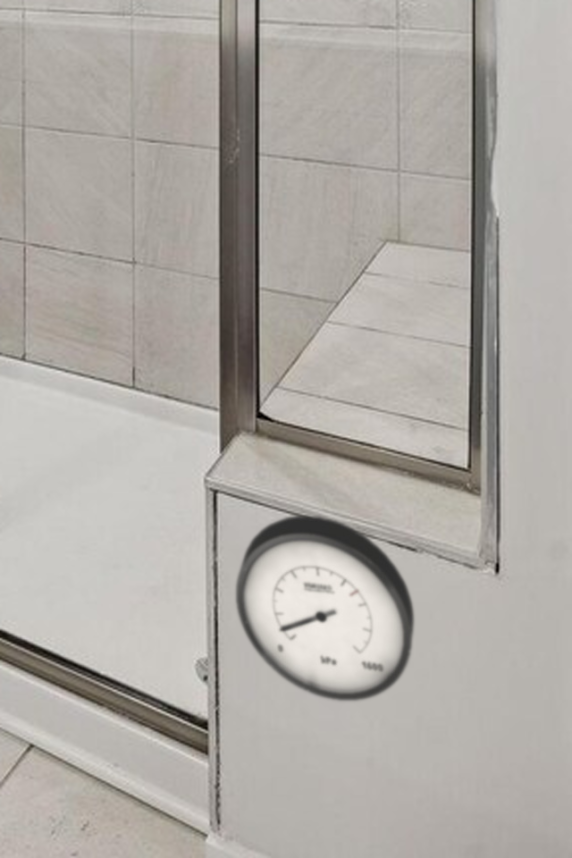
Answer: 100 kPa
